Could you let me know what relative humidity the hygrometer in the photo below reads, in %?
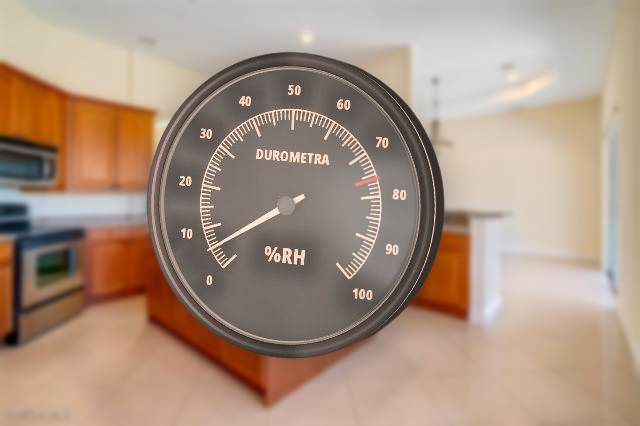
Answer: 5 %
